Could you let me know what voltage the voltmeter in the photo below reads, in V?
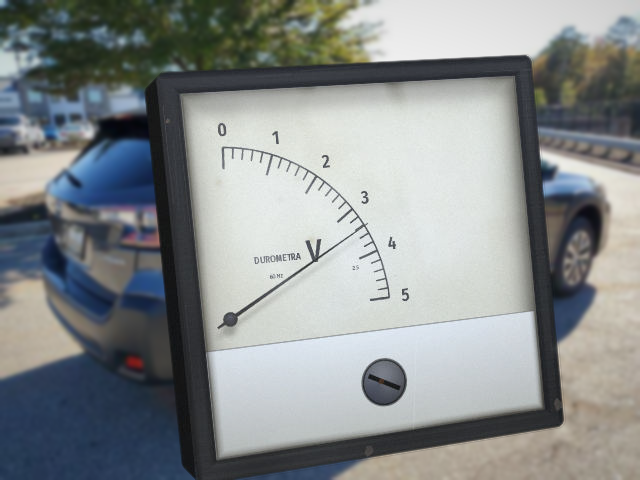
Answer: 3.4 V
